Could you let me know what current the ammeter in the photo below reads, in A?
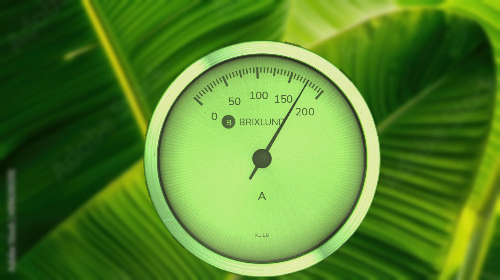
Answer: 175 A
